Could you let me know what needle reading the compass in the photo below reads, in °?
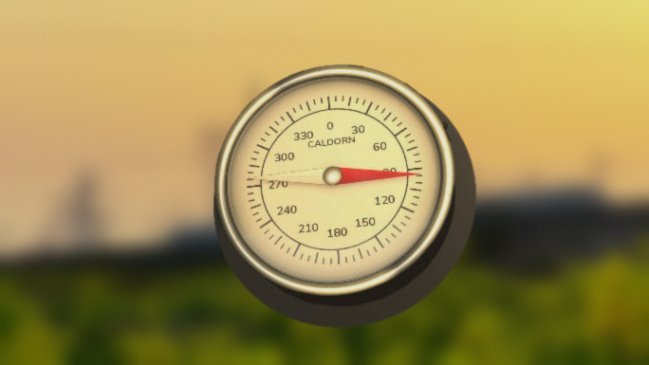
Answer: 95 °
